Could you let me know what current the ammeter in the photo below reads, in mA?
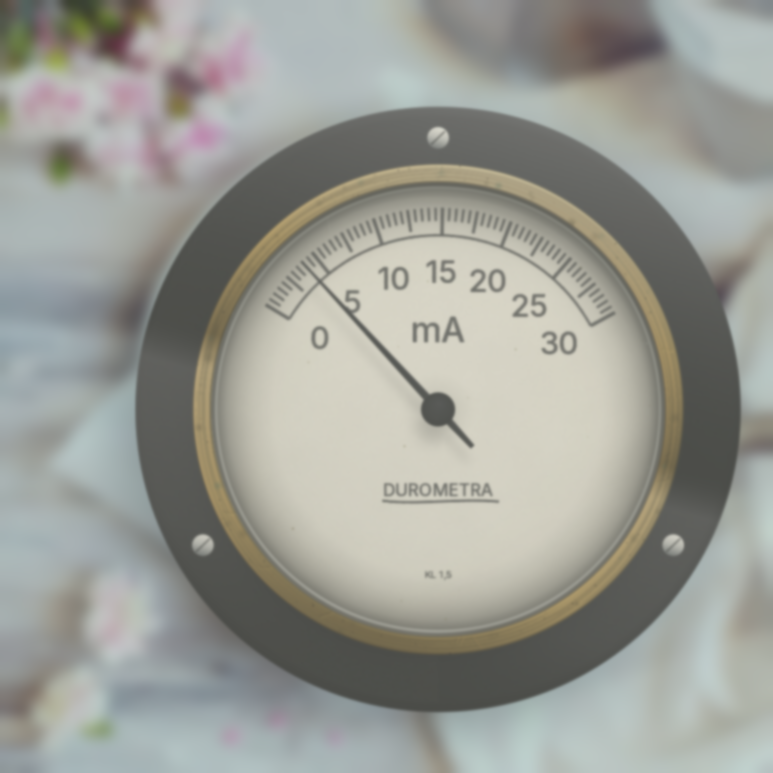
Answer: 4 mA
